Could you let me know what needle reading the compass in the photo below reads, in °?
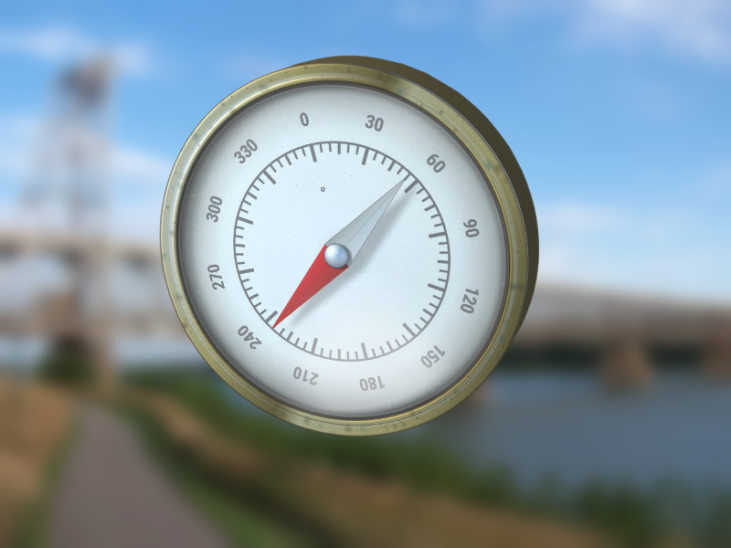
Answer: 235 °
